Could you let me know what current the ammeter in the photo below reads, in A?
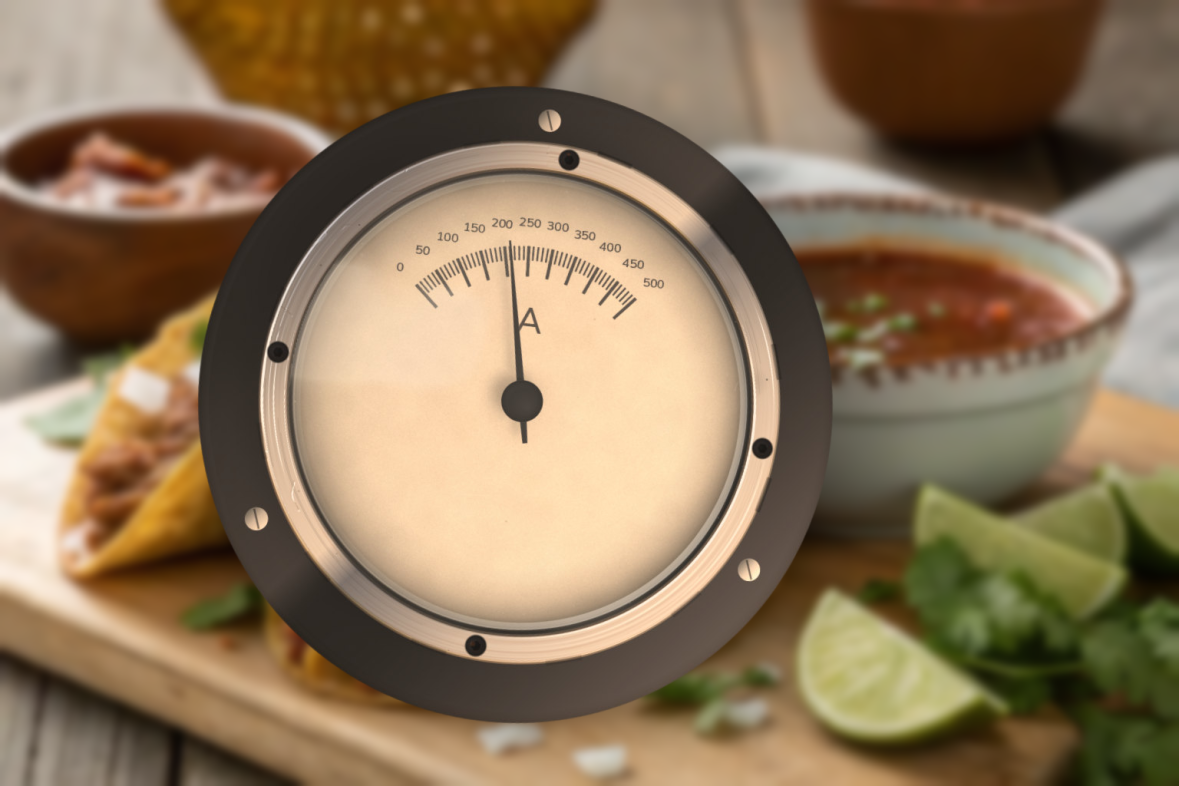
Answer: 210 A
